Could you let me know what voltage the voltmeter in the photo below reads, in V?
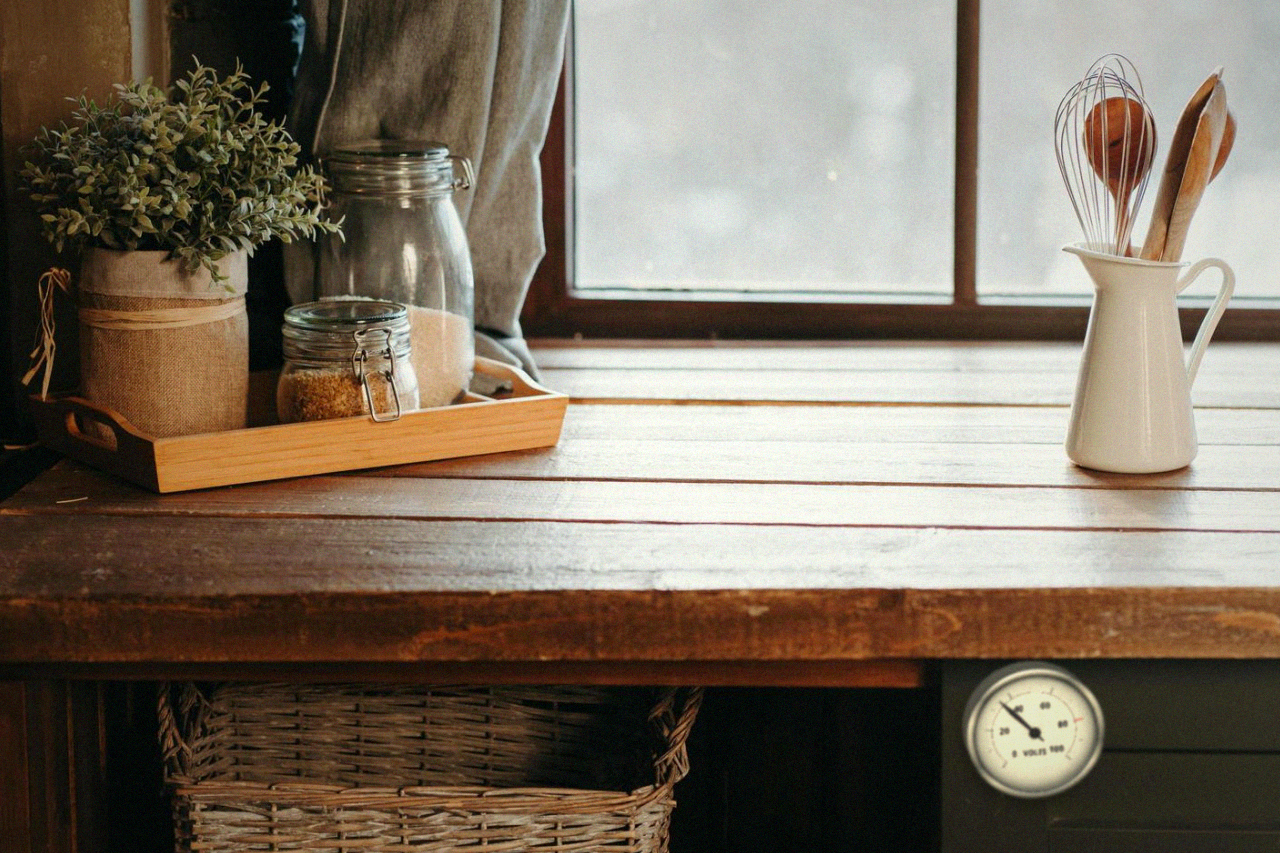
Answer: 35 V
